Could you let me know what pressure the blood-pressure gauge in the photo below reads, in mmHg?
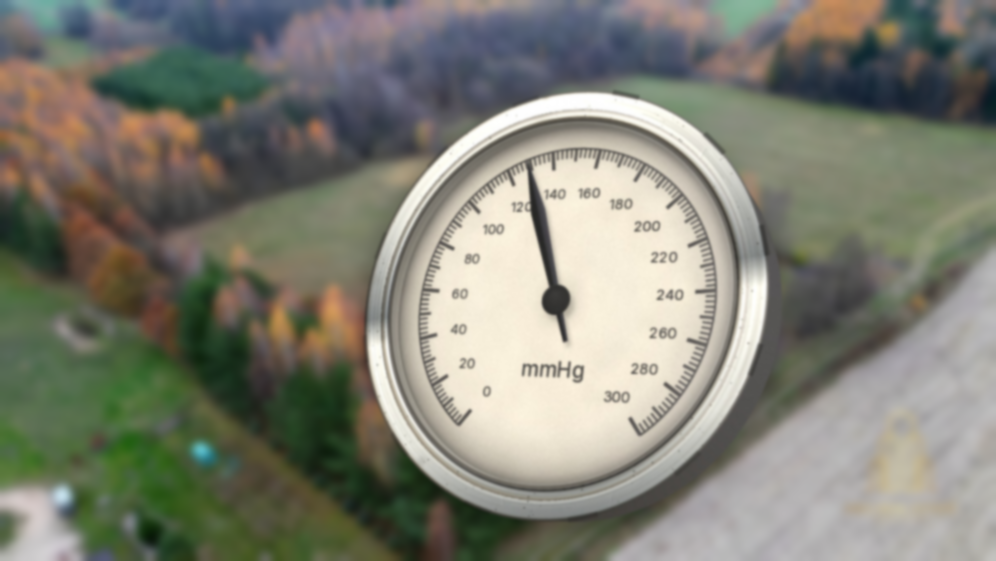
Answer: 130 mmHg
